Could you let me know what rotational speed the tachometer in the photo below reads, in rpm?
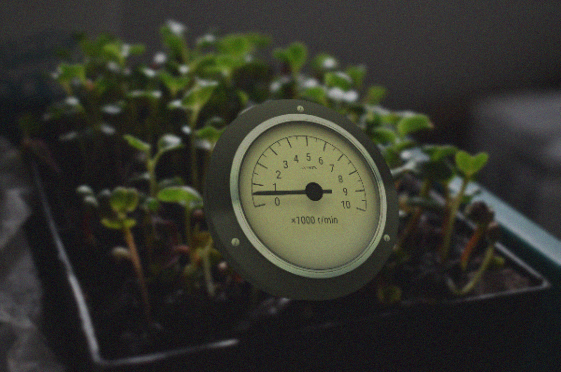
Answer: 500 rpm
